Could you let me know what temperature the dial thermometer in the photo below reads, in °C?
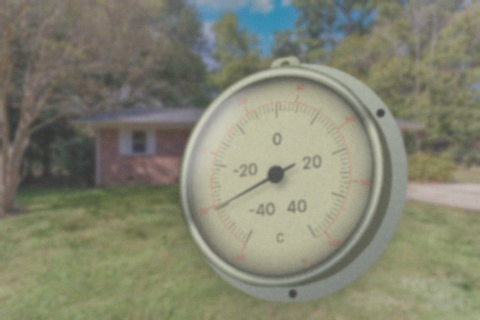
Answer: -30 °C
